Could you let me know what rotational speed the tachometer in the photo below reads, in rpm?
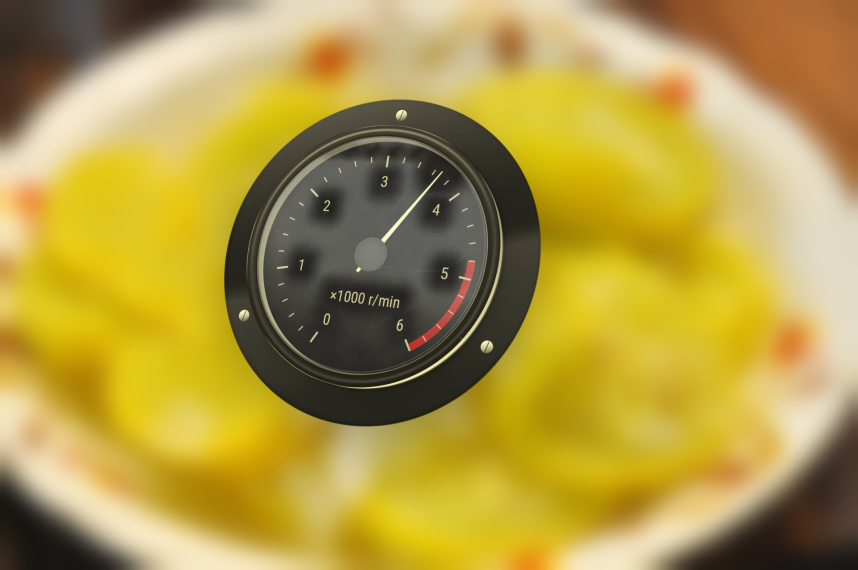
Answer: 3700 rpm
